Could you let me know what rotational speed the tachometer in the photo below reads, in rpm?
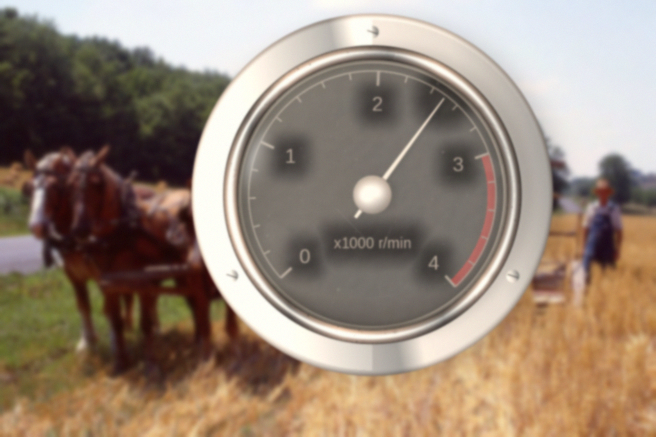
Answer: 2500 rpm
